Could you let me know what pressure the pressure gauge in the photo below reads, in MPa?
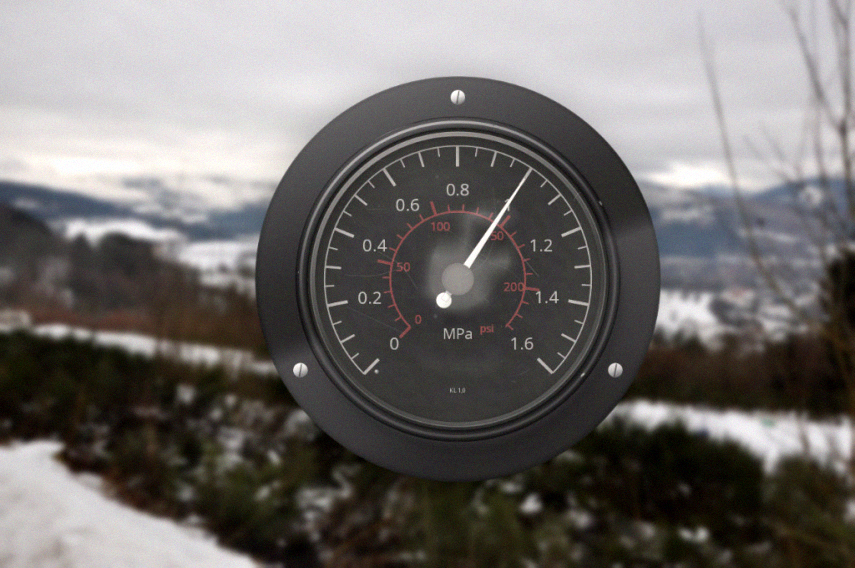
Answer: 1 MPa
